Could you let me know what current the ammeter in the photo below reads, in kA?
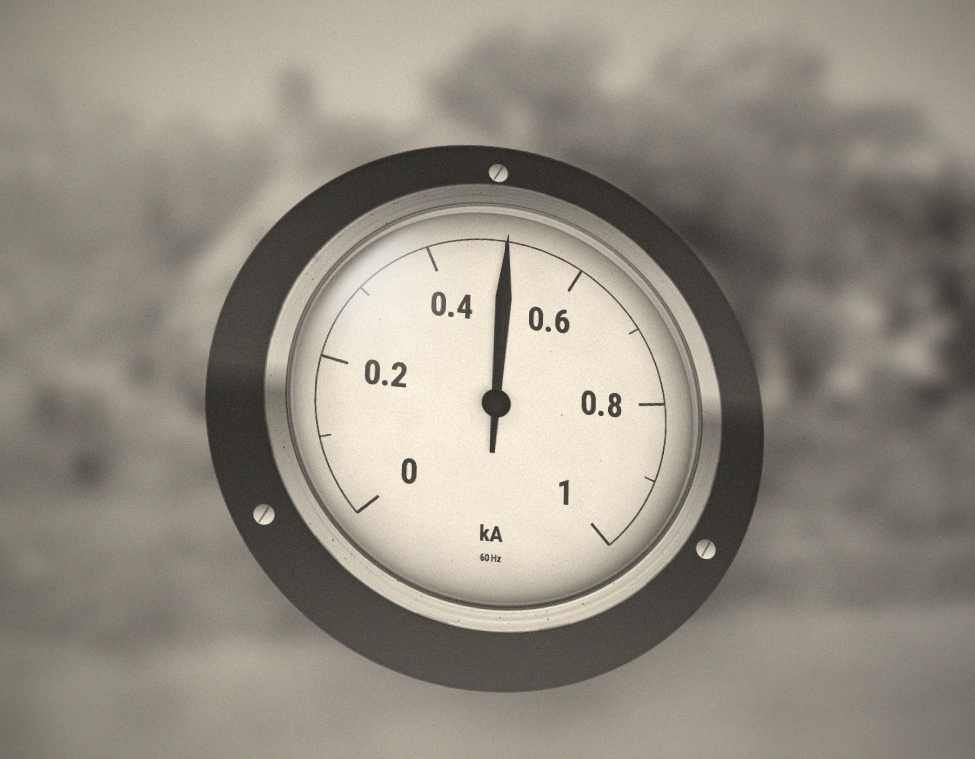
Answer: 0.5 kA
